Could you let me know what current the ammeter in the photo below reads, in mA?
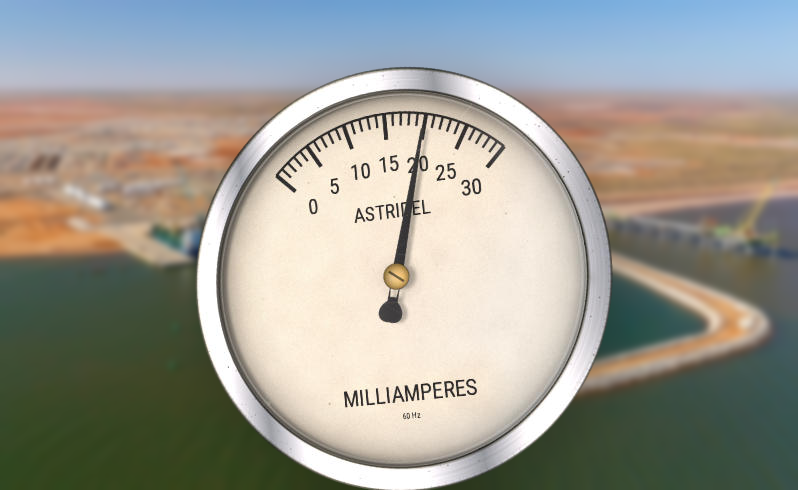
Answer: 20 mA
